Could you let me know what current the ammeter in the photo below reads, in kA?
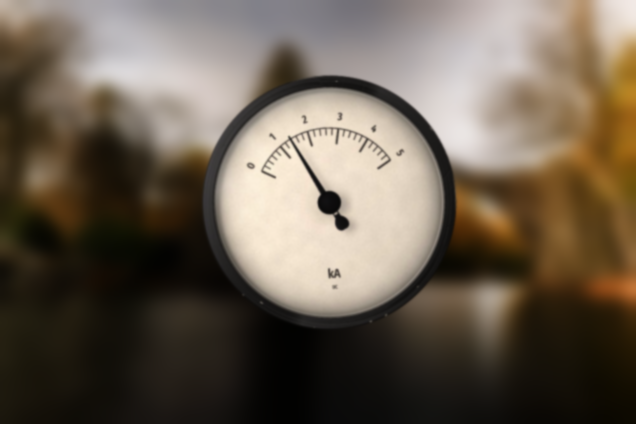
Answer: 1.4 kA
